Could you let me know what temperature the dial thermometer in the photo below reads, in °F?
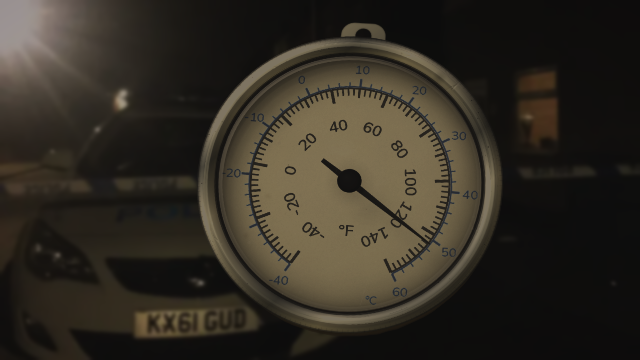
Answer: 124 °F
